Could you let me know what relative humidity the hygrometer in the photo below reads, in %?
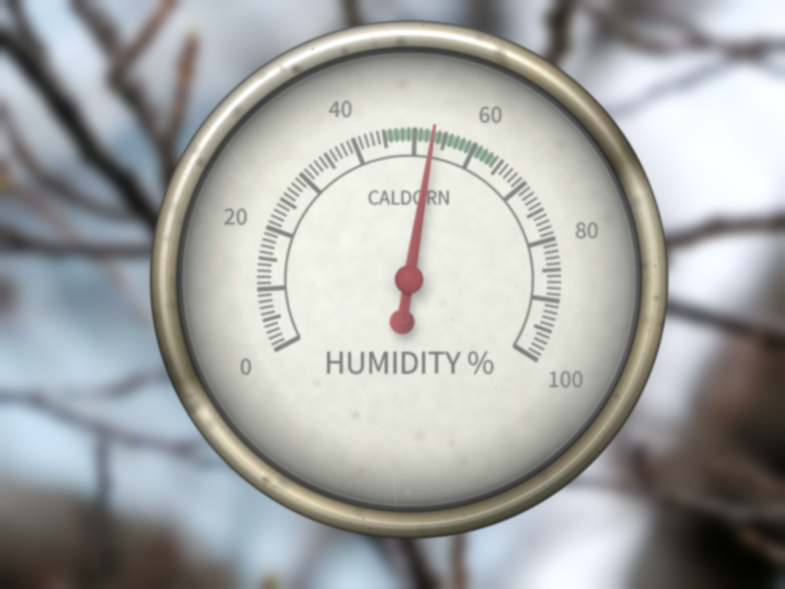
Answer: 53 %
